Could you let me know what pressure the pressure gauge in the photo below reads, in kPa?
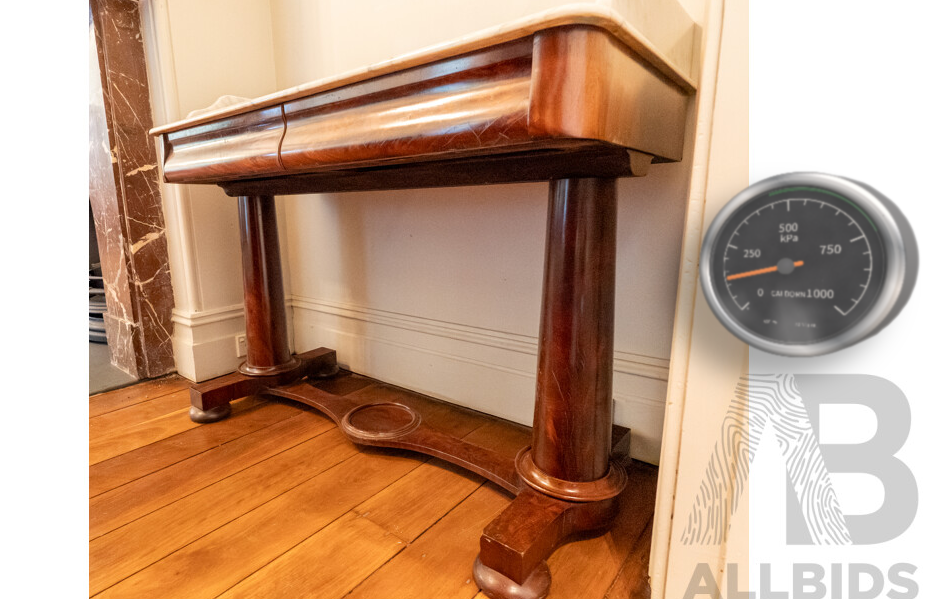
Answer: 125 kPa
